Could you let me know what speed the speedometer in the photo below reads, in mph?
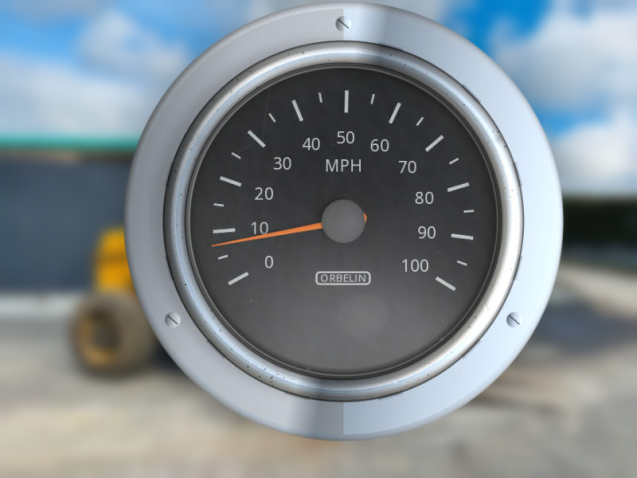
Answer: 7.5 mph
